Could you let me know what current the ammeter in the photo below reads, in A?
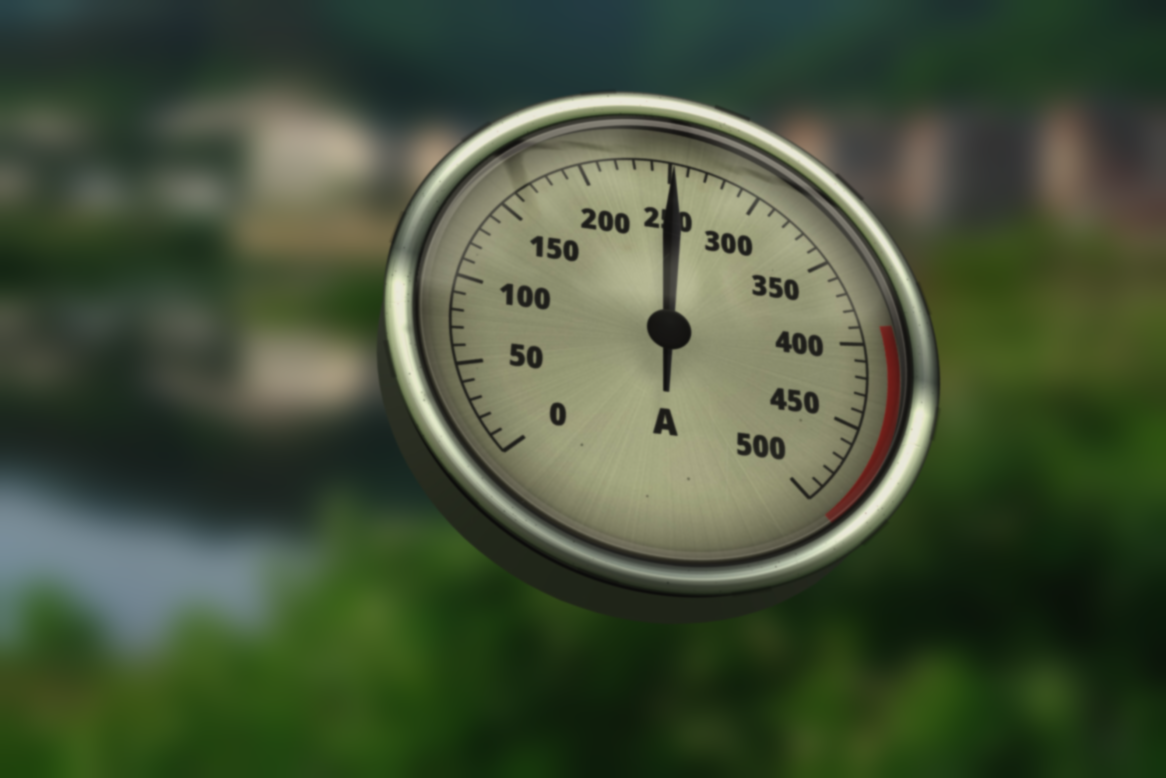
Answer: 250 A
